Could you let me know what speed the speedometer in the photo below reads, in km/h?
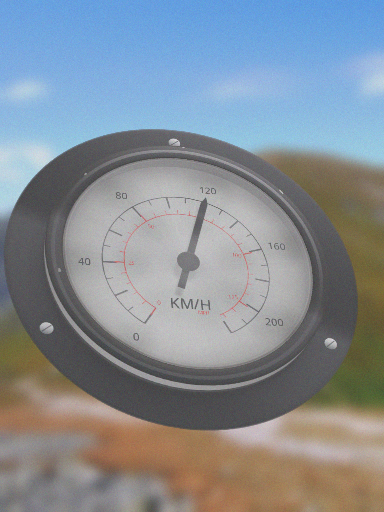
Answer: 120 km/h
